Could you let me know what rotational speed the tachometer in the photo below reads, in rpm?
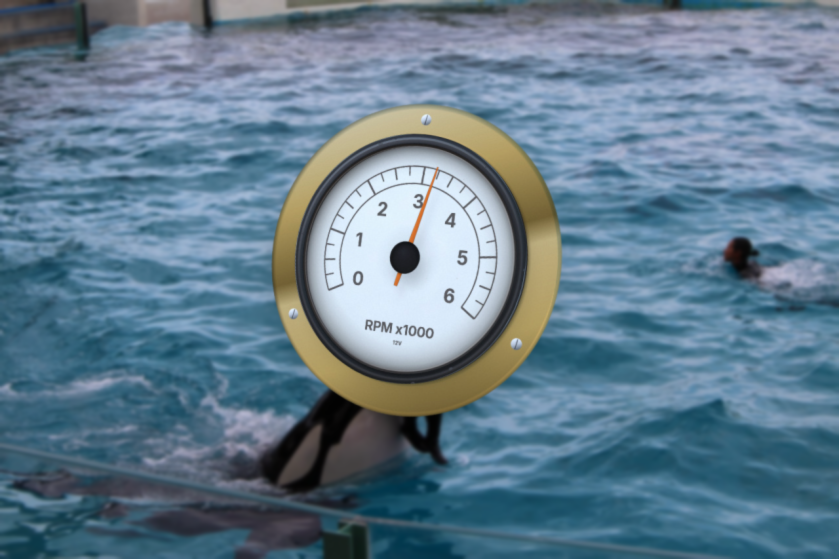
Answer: 3250 rpm
